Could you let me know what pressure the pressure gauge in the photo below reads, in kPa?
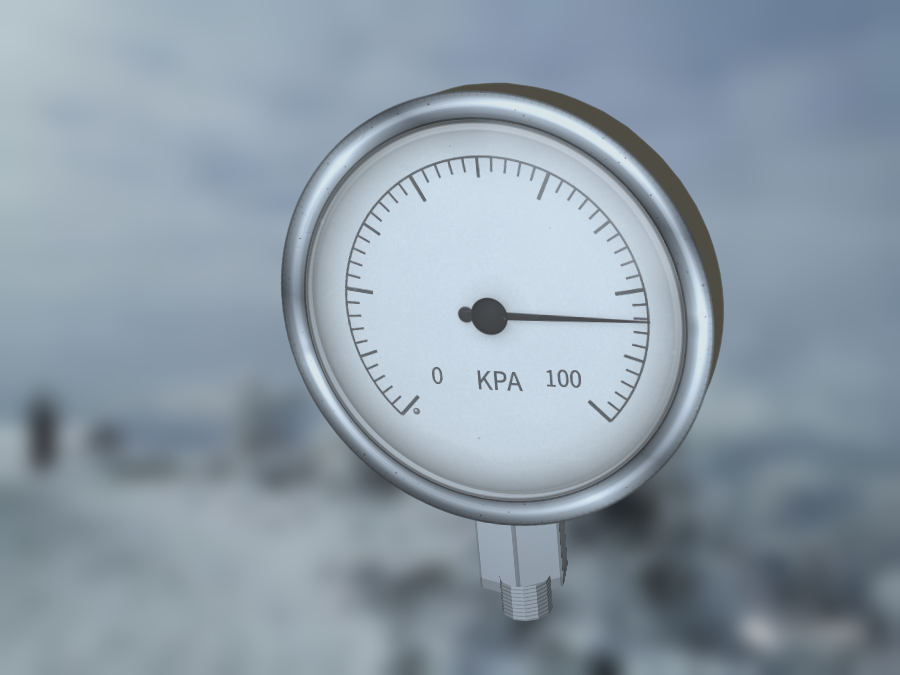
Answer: 84 kPa
